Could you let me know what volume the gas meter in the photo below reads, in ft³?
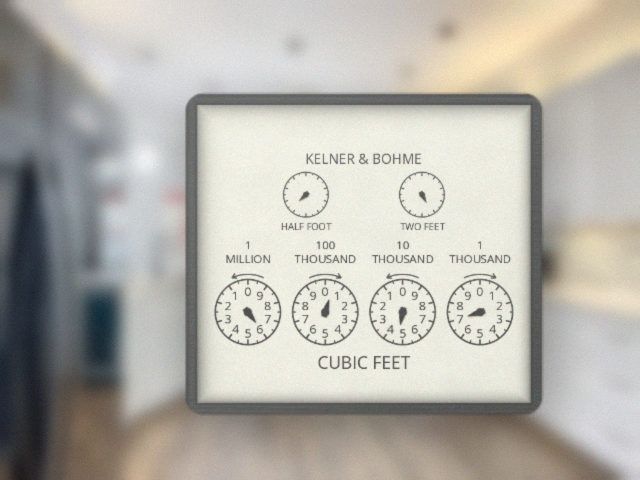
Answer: 604700 ft³
